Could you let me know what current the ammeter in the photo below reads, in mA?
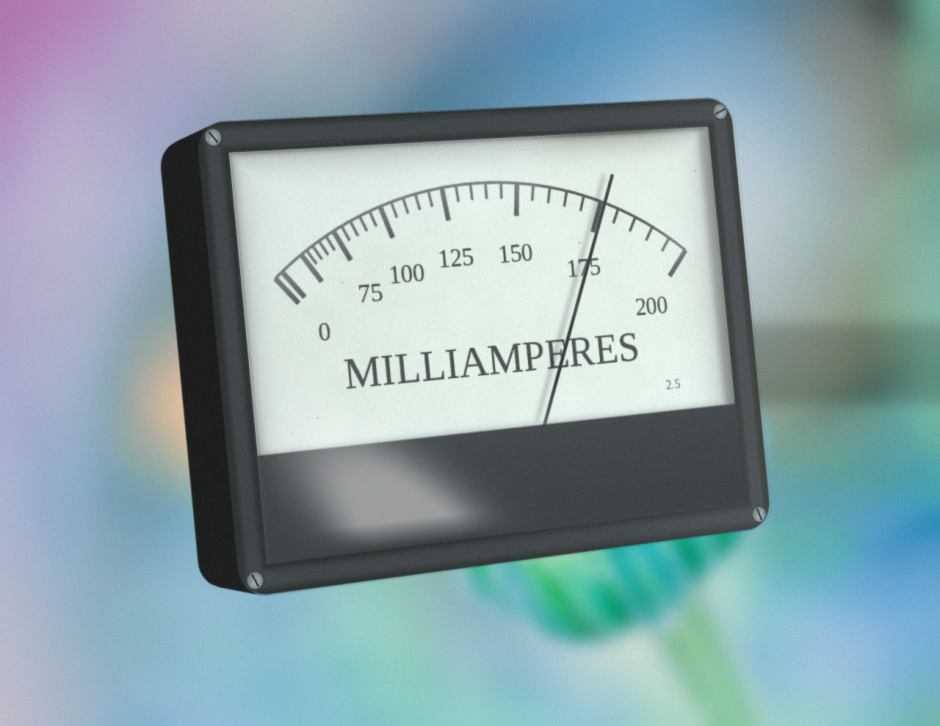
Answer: 175 mA
